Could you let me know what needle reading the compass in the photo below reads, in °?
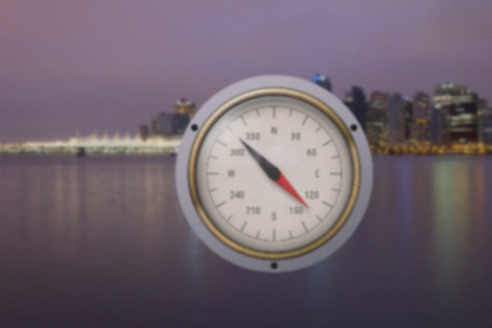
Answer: 135 °
